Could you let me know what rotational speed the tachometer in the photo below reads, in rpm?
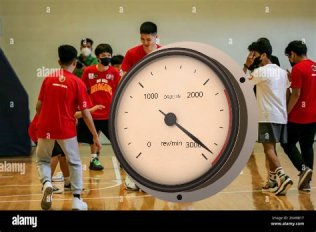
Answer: 2900 rpm
